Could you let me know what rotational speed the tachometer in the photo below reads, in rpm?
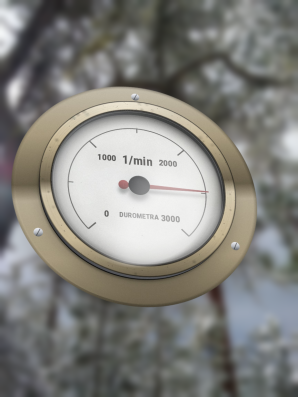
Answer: 2500 rpm
